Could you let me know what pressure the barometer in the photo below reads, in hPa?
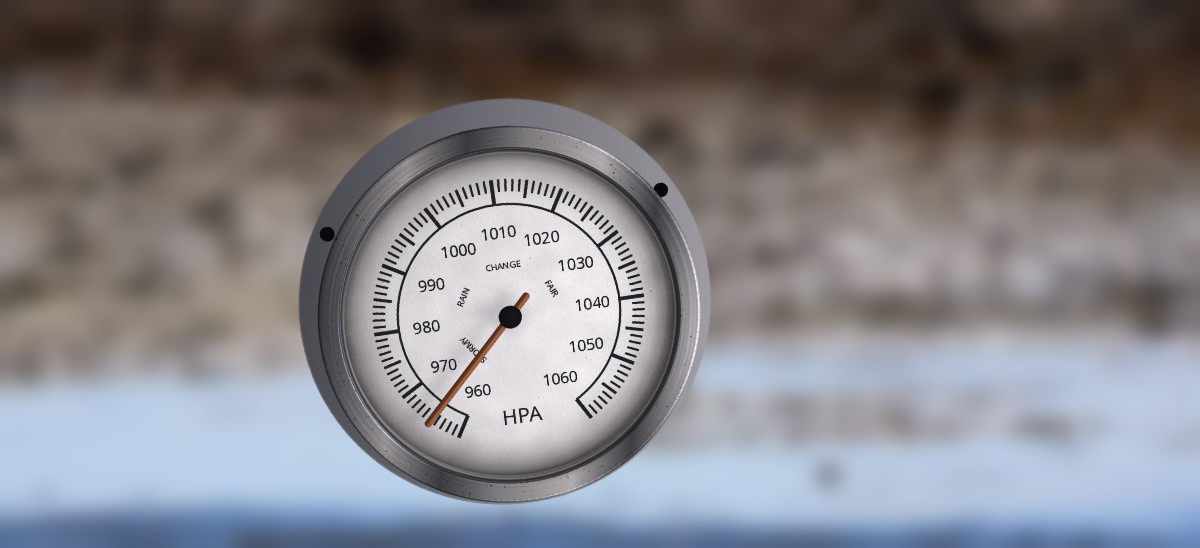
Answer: 965 hPa
